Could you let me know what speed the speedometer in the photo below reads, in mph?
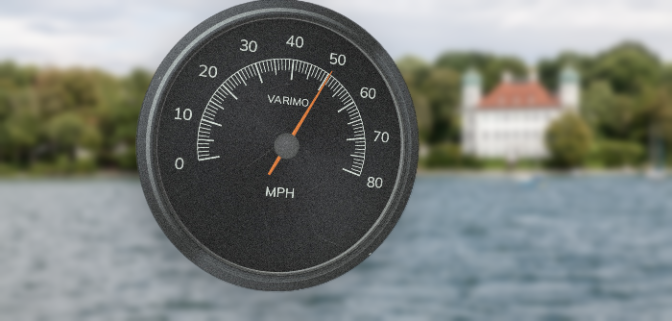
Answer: 50 mph
